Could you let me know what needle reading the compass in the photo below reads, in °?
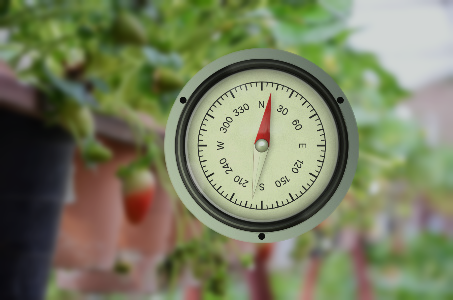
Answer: 10 °
